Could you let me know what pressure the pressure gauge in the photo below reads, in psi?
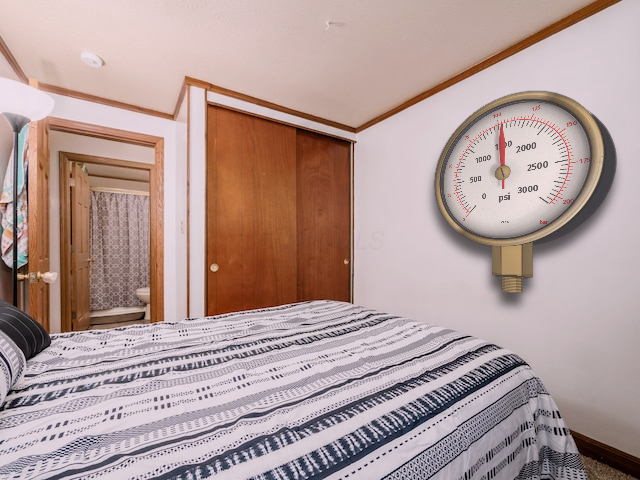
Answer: 1500 psi
